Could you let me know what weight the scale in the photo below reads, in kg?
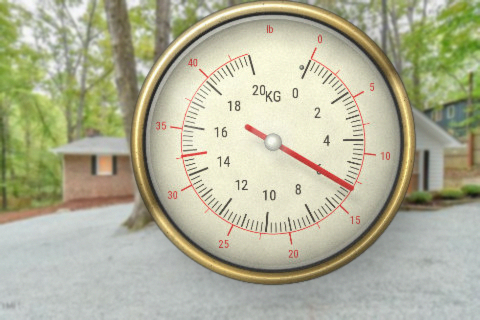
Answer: 6 kg
